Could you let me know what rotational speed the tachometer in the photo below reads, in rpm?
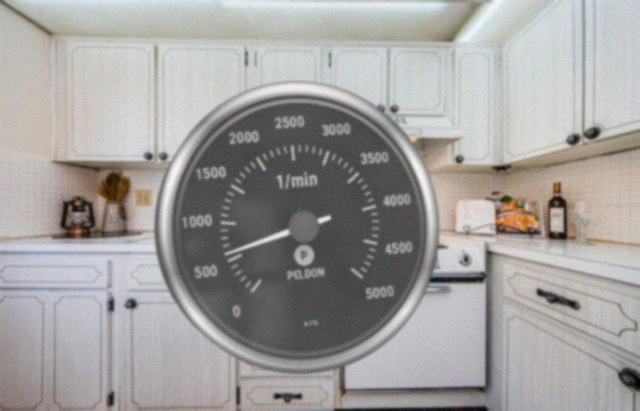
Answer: 600 rpm
